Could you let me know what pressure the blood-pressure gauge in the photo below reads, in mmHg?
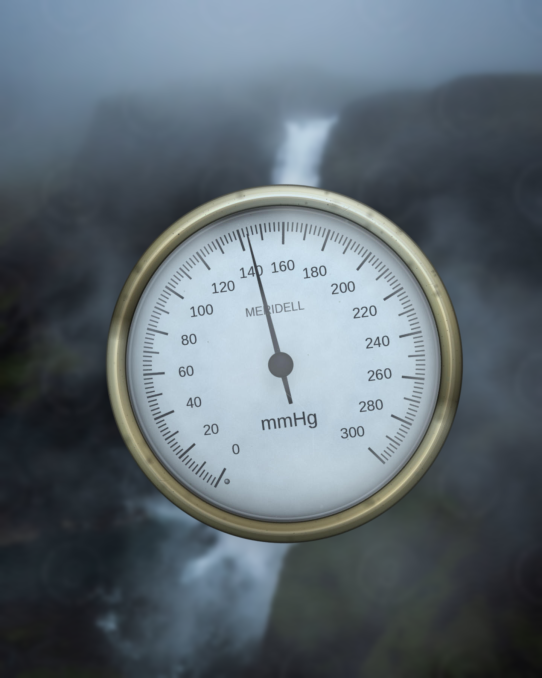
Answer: 144 mmHg
